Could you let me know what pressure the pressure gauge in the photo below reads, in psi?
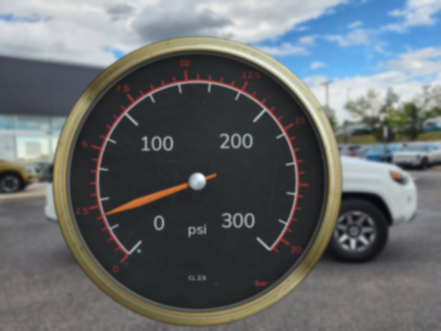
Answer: 30 psi
